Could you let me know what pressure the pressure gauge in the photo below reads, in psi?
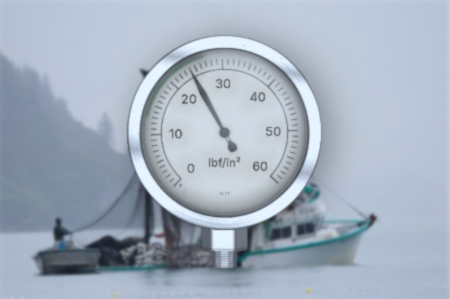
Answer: 24 psi
